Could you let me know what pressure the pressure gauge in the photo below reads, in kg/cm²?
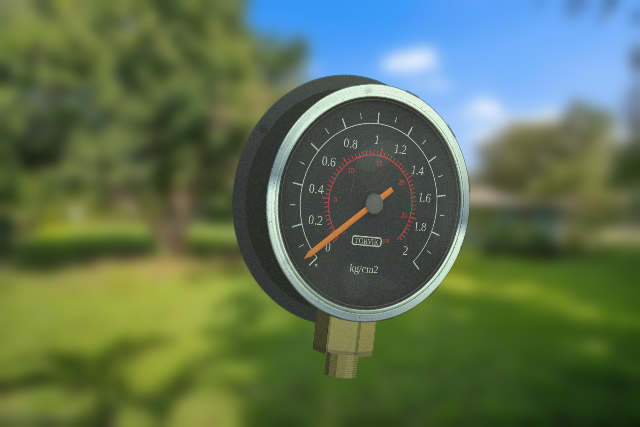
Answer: 0.05 kg/cm²
